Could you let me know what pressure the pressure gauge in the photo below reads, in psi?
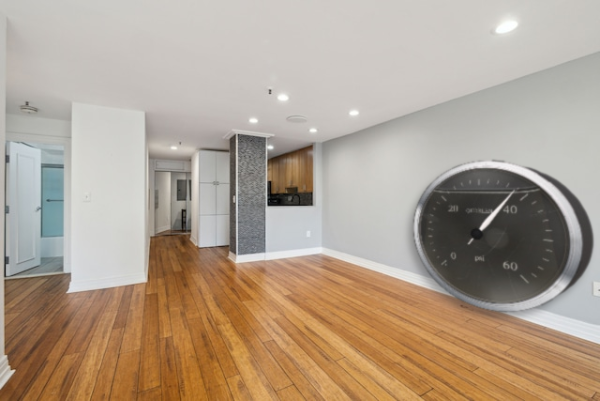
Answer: 38 psi
